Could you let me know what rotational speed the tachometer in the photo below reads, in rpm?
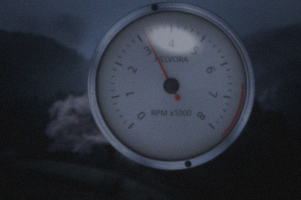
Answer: 3200 rpm
